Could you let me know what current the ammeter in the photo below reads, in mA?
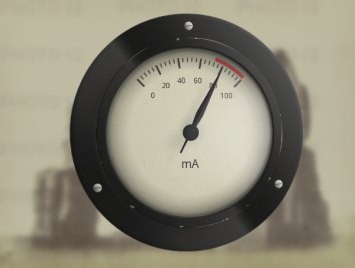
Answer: 80 mA
